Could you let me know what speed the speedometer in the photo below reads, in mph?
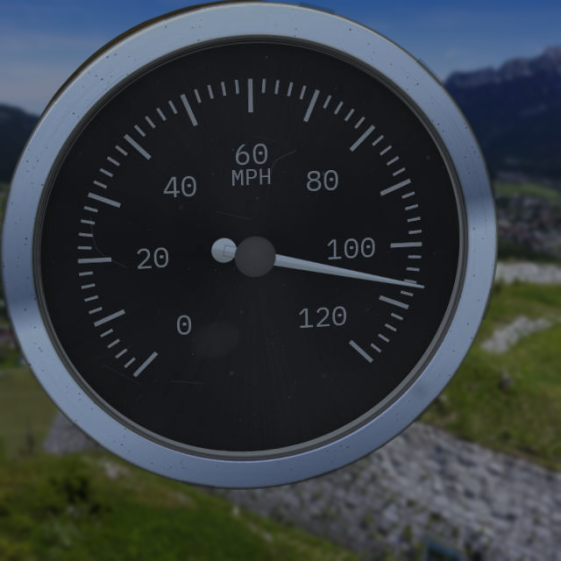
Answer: 106 mph
